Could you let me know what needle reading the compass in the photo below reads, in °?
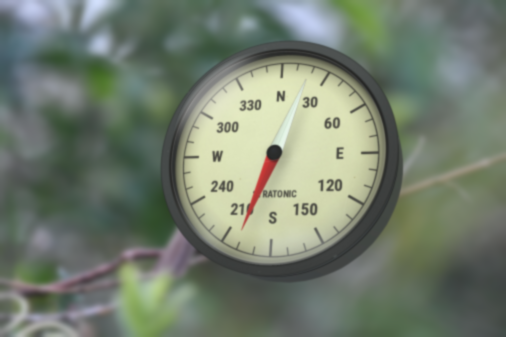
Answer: 200 °
